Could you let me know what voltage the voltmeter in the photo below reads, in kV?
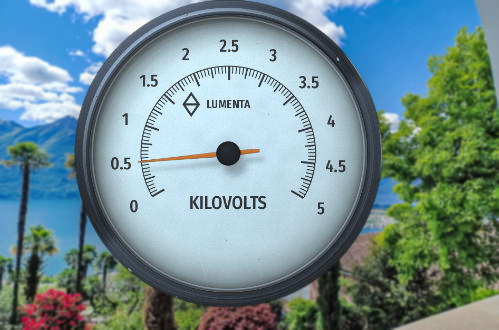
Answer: 0.5 kV
